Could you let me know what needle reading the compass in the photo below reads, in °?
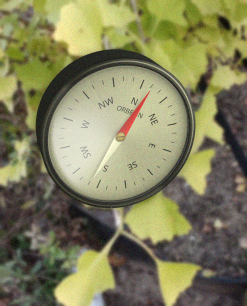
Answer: 10 °
